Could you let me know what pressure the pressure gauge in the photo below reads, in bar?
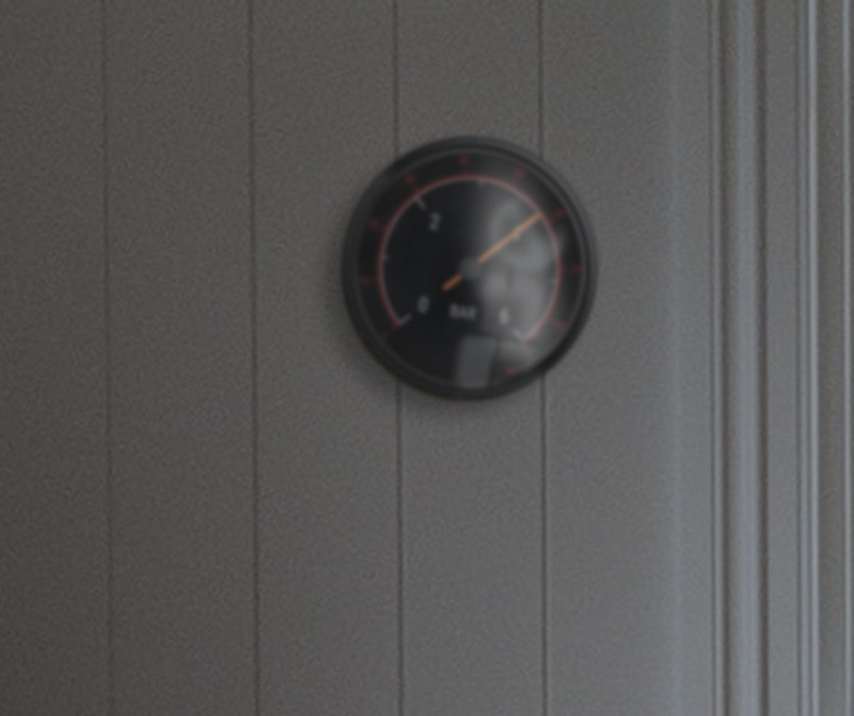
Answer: 4 bar
